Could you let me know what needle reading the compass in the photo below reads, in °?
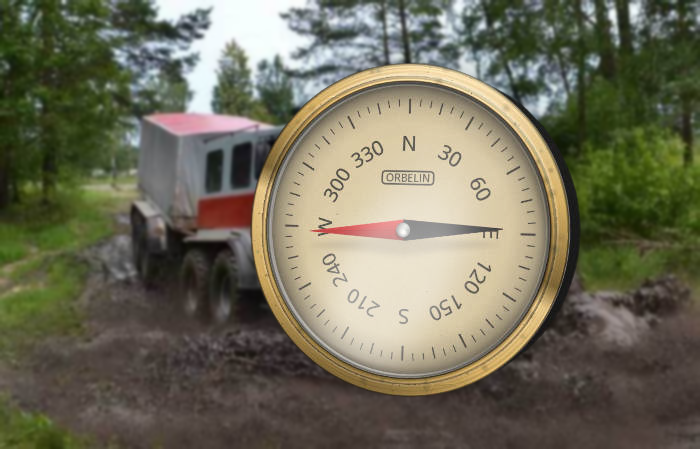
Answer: 267.5 °
